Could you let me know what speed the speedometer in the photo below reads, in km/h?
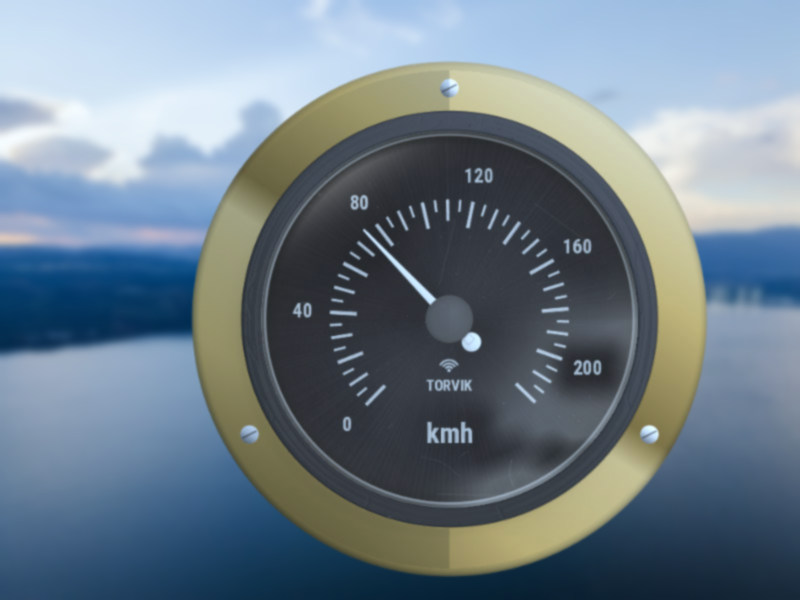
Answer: 75 km/h
